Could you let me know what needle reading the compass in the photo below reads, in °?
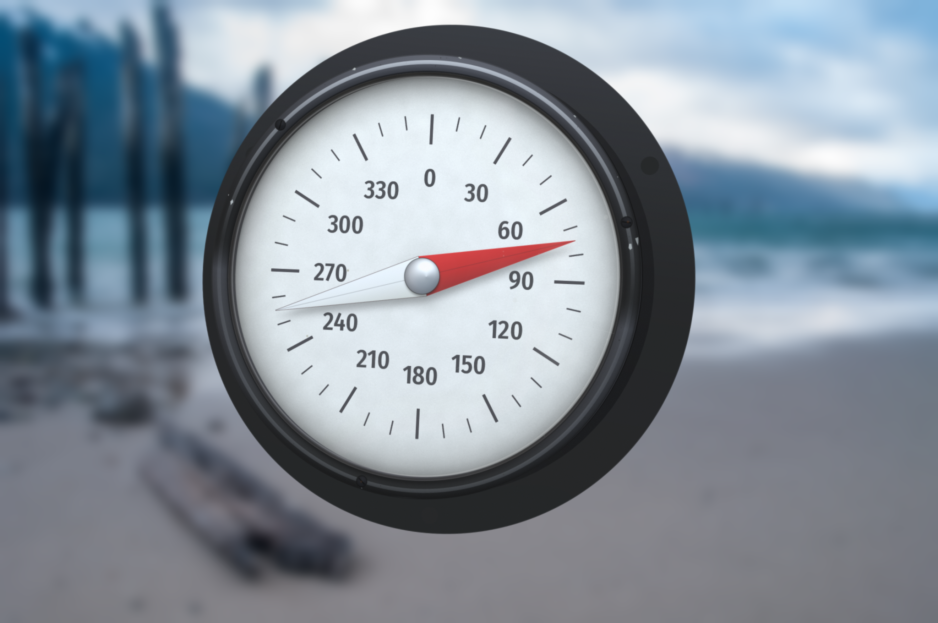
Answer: 75 °
